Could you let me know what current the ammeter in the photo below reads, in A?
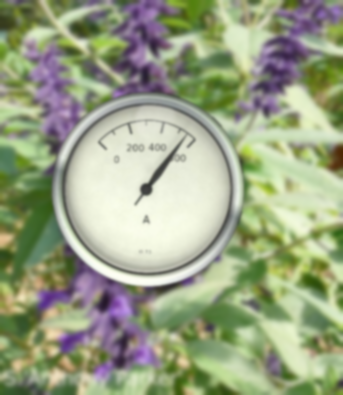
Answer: 550 A
